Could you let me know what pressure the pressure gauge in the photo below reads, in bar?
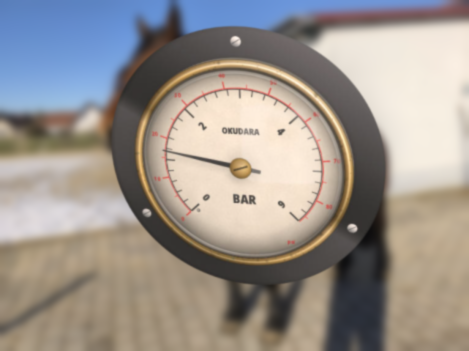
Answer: 1.2 bar
